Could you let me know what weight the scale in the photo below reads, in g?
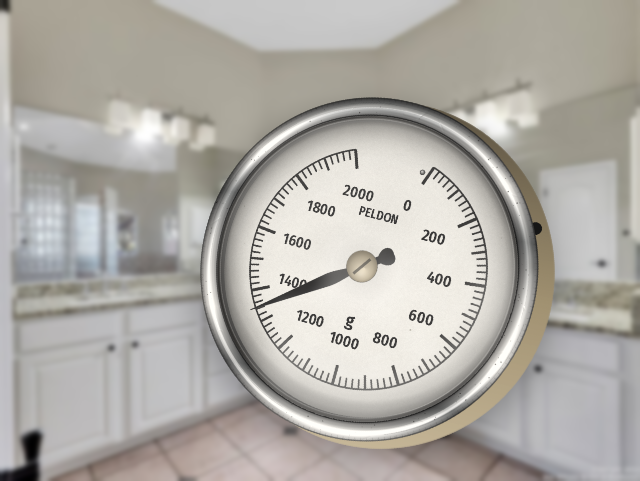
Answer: 1340 g
